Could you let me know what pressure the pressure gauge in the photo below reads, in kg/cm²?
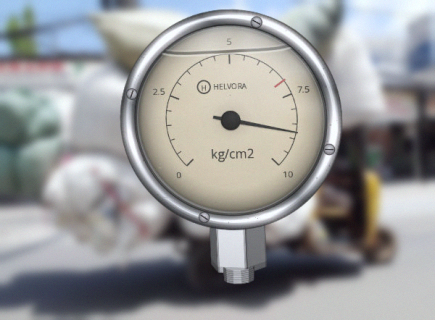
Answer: 8.75 kg/cm²
